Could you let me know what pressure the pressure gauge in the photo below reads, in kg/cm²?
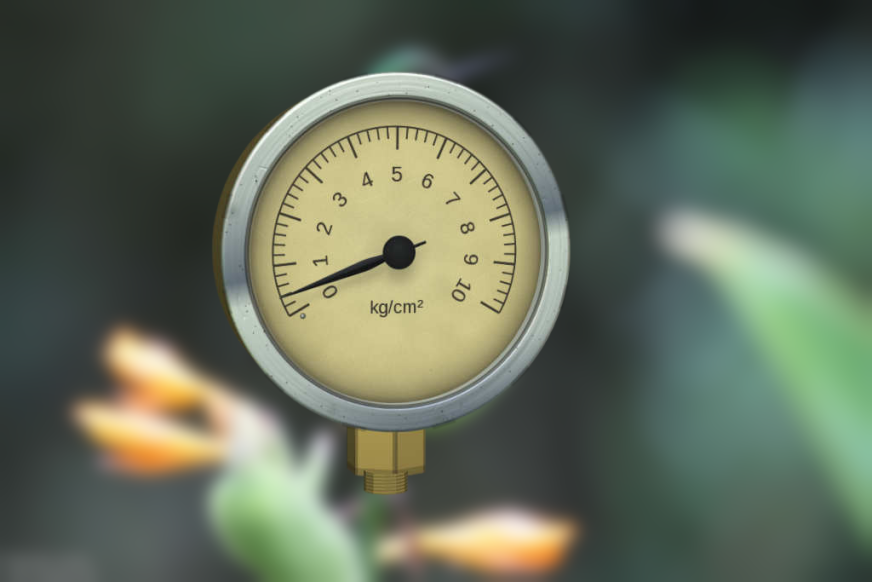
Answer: 0.4 kg/cm²
